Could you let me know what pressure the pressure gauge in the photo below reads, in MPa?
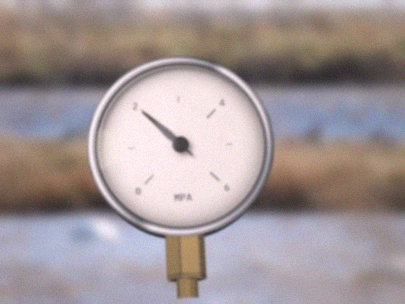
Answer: 2 MPa
